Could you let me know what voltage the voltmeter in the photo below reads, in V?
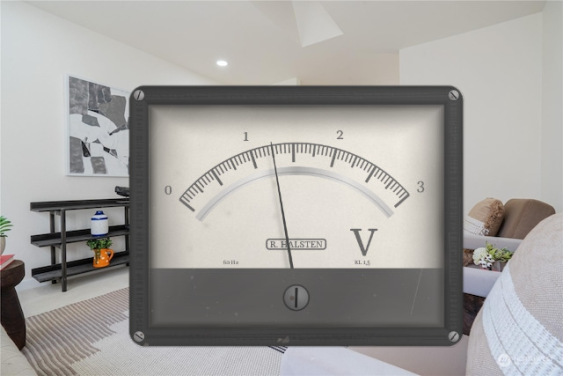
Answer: 1.25 V
